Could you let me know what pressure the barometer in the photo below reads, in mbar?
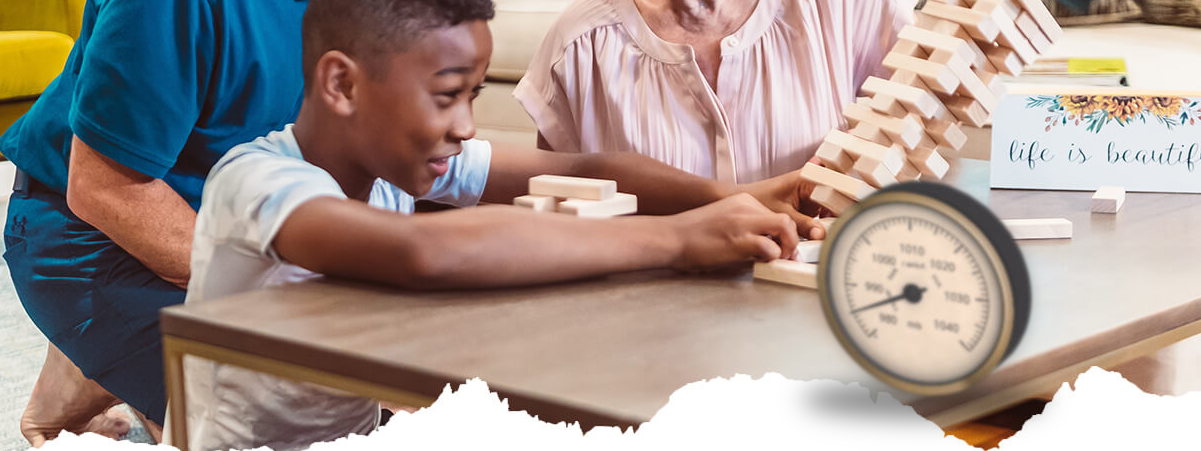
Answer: 985 mbar
